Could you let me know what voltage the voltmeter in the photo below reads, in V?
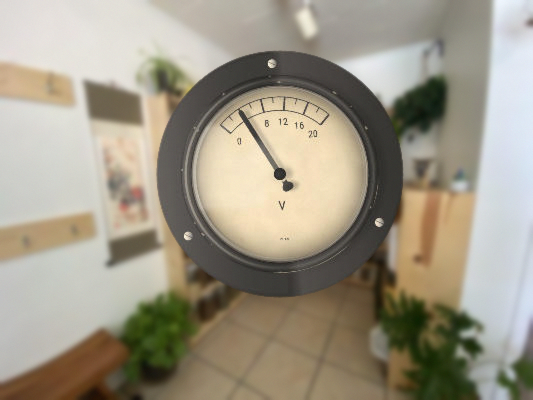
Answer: 4 V
